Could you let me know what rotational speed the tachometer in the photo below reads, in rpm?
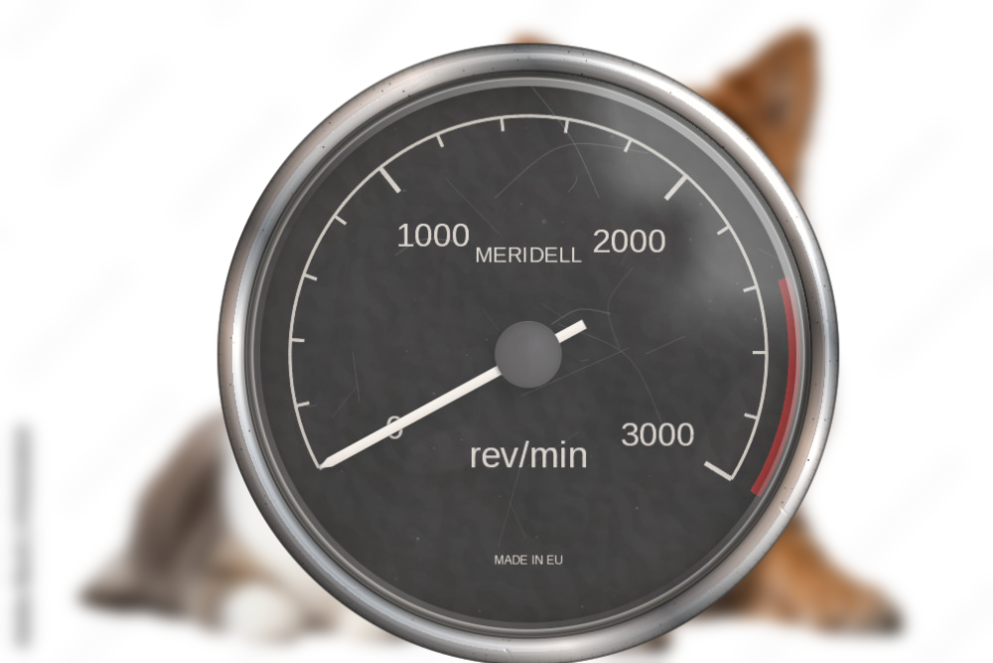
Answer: 0 rpm
